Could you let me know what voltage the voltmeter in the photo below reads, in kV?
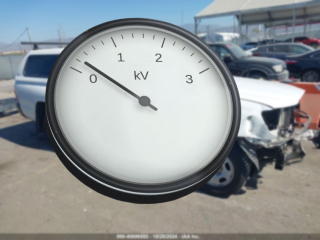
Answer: 0.2 kV
